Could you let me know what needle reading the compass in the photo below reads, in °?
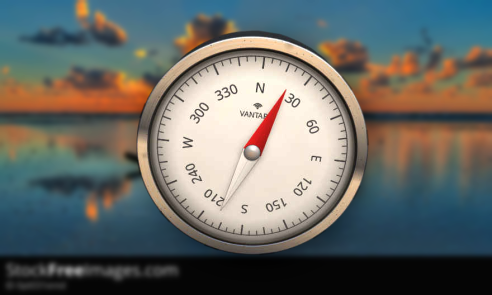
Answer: 20 °
